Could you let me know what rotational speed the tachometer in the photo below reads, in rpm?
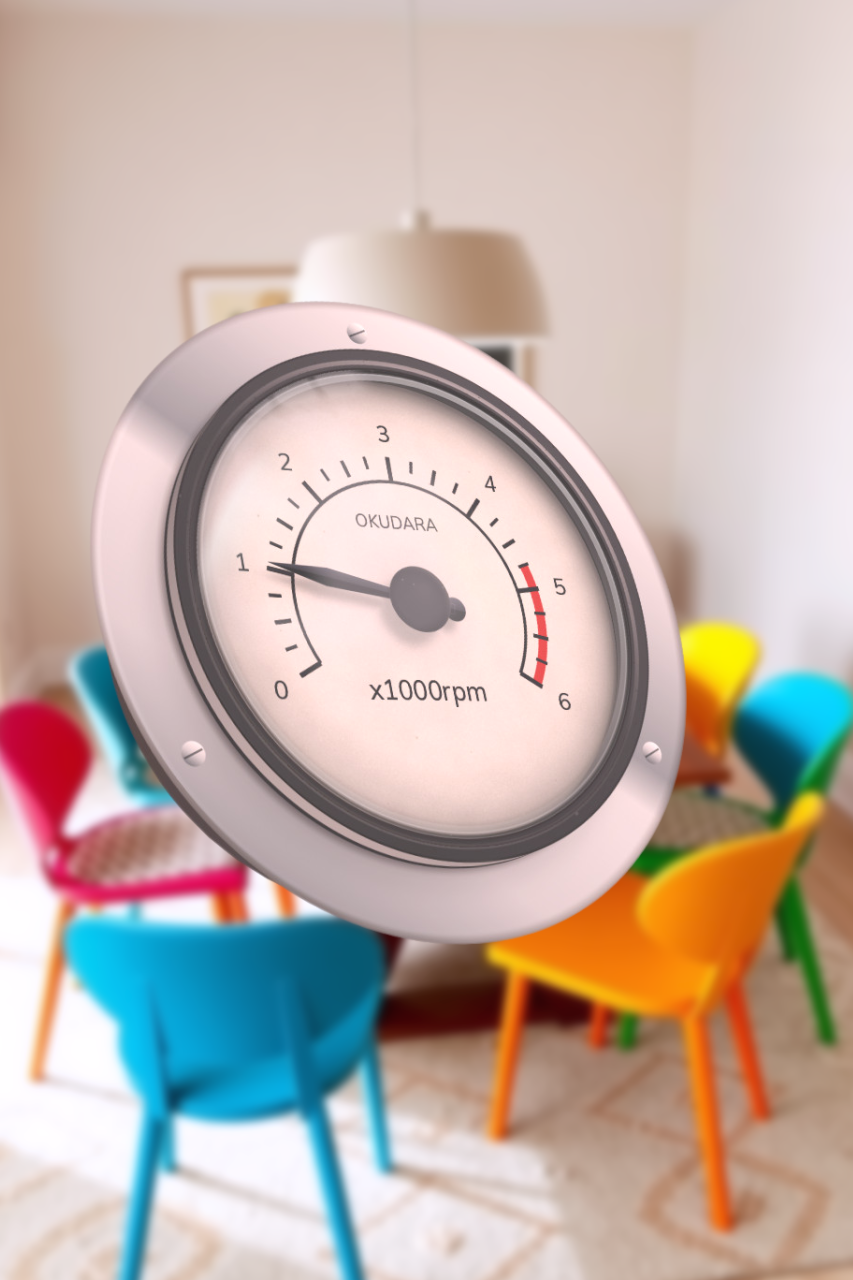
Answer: 1000 rpm
